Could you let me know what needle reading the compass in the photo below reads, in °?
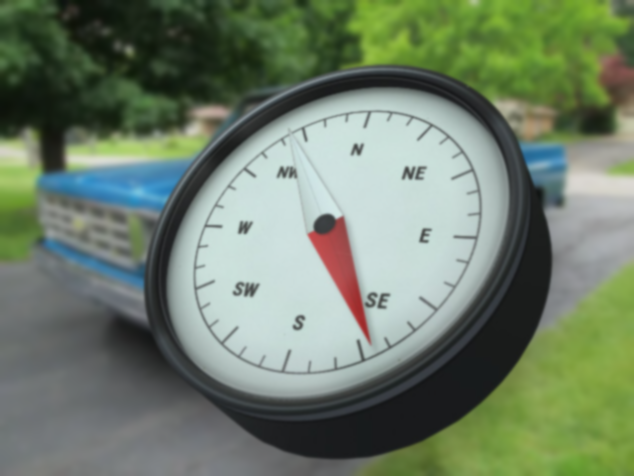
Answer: 145 °
